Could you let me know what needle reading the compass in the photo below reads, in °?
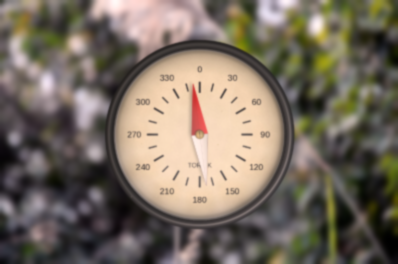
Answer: 352.5 °
